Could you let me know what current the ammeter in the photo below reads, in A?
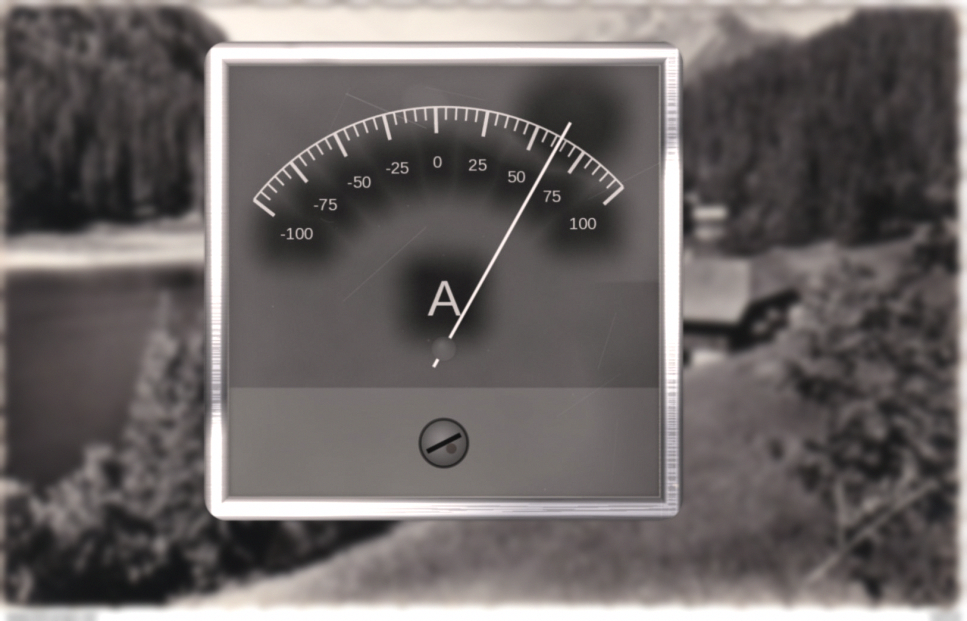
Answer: 62.5 A
